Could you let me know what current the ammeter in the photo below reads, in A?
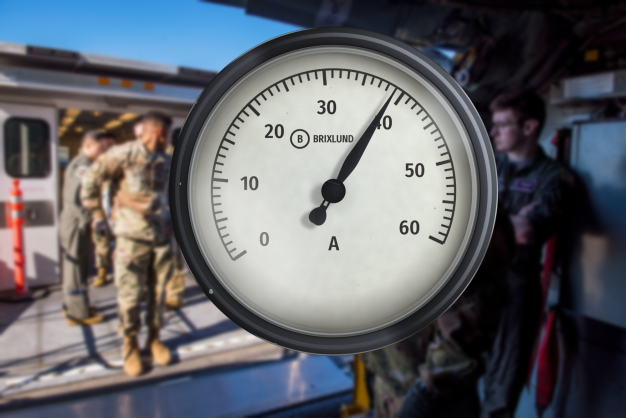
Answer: 39 A
